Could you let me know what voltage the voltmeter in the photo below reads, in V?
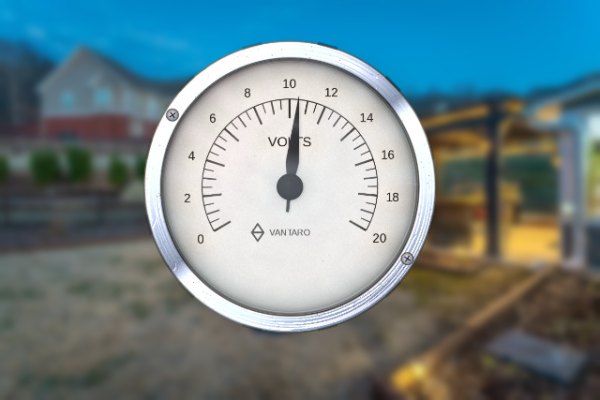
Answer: 10.5 V
